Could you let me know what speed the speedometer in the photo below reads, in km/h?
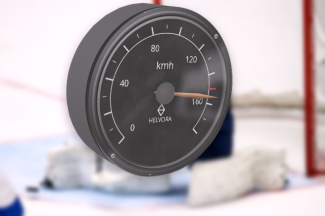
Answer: 155 km/h
